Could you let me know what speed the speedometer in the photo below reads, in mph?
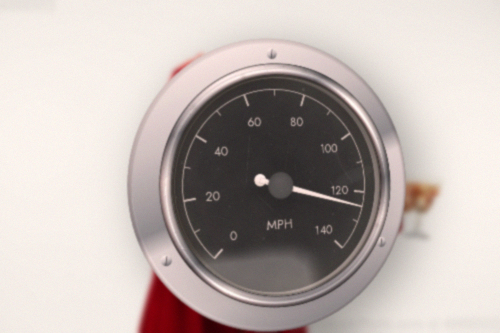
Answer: 125 mph
